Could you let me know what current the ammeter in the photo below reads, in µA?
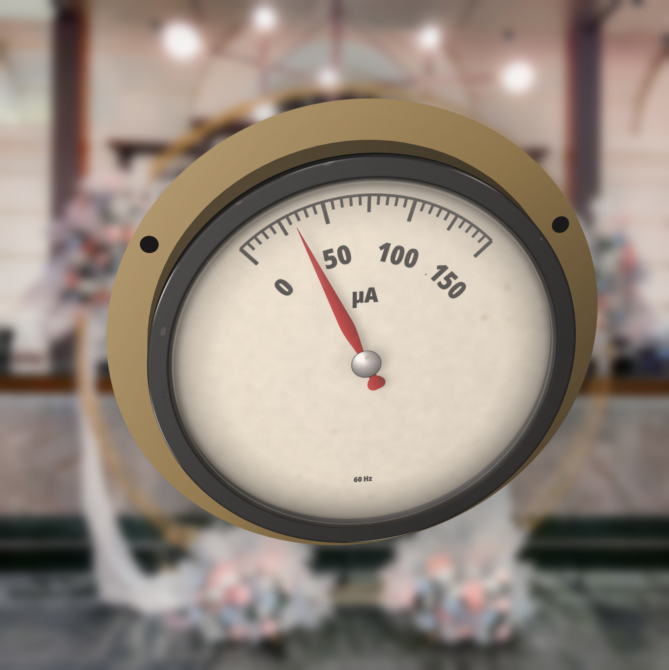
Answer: 32.5 µA
